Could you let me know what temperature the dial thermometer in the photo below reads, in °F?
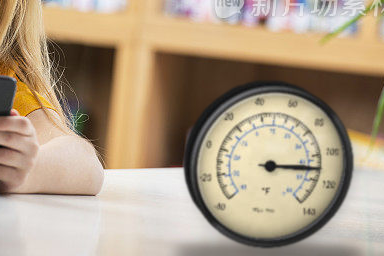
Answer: 110 °F
